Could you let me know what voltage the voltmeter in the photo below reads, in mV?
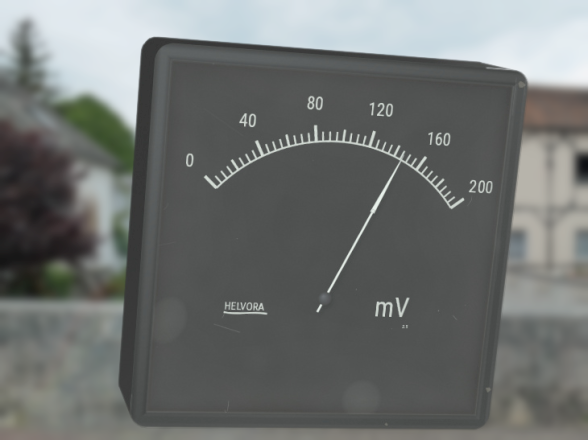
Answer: 145 mV
